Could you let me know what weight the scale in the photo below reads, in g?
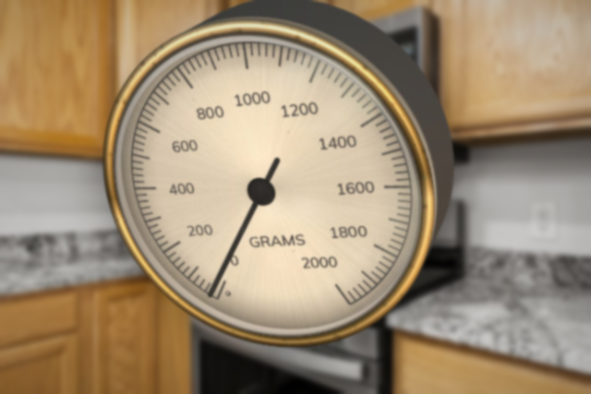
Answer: 20 g
